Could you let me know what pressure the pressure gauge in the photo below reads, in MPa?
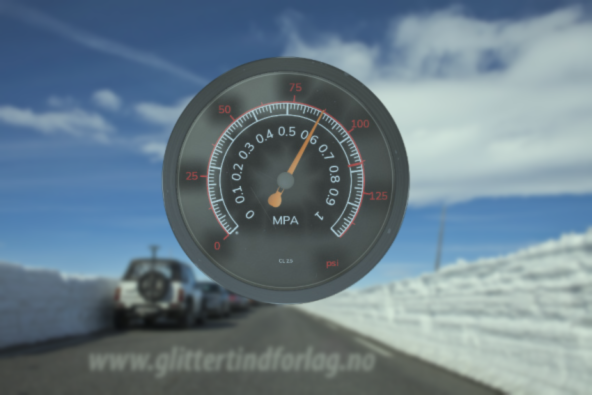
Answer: 0.6 MPa
